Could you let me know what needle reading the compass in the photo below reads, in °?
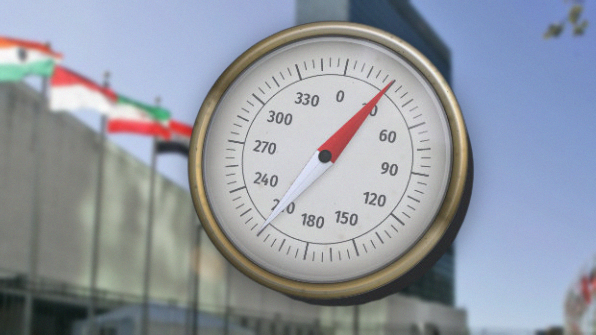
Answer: 30 °
